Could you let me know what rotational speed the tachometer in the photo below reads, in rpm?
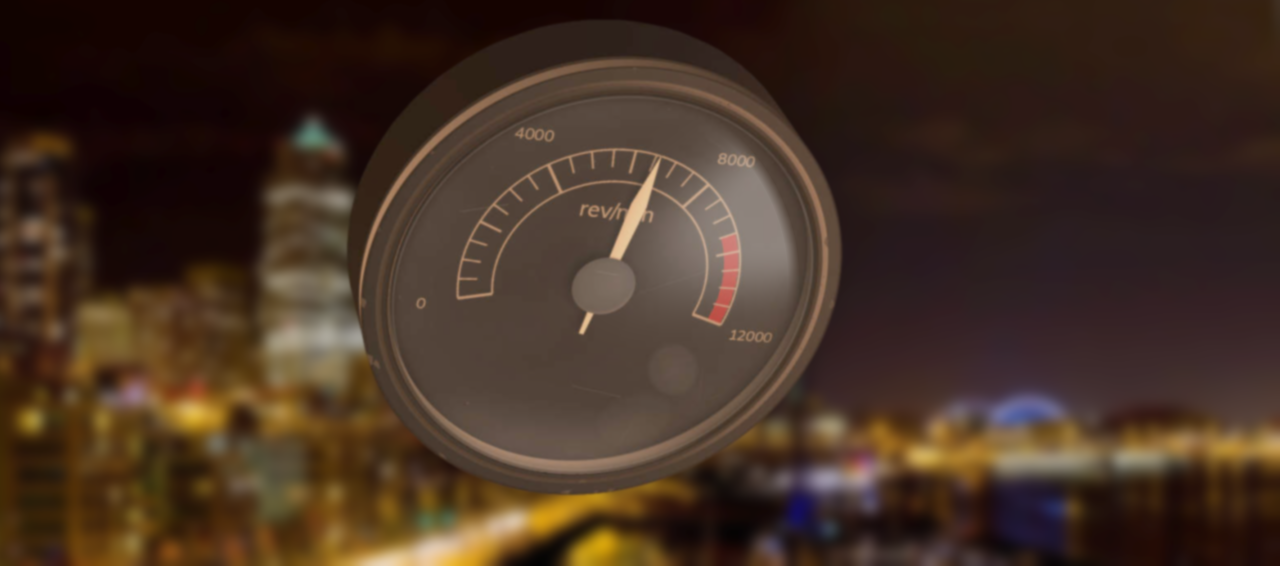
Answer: 6500 rpm
